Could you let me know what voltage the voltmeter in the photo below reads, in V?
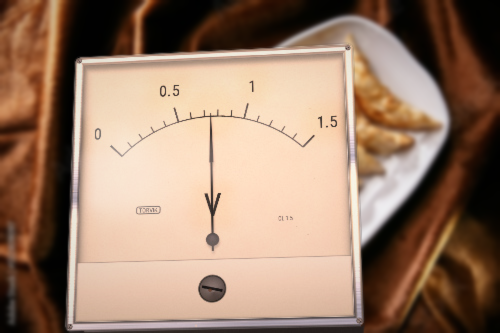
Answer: 0.75 V
